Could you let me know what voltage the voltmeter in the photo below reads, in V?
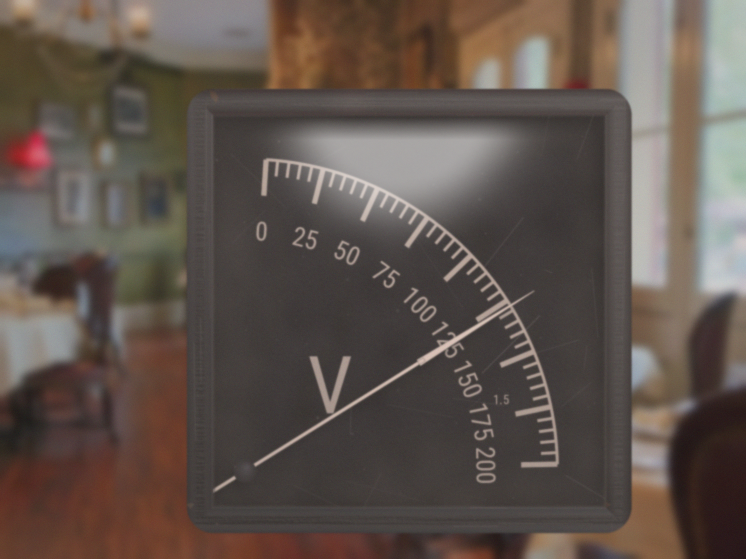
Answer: 127.5 V
